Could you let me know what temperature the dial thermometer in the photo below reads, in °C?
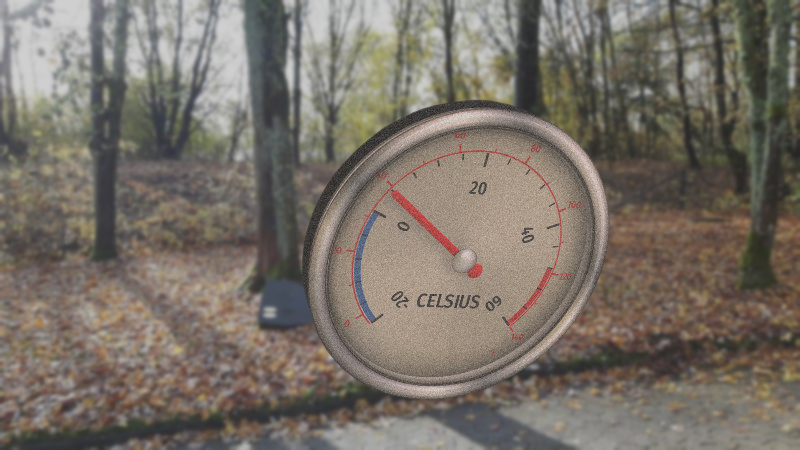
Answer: 4 °C
